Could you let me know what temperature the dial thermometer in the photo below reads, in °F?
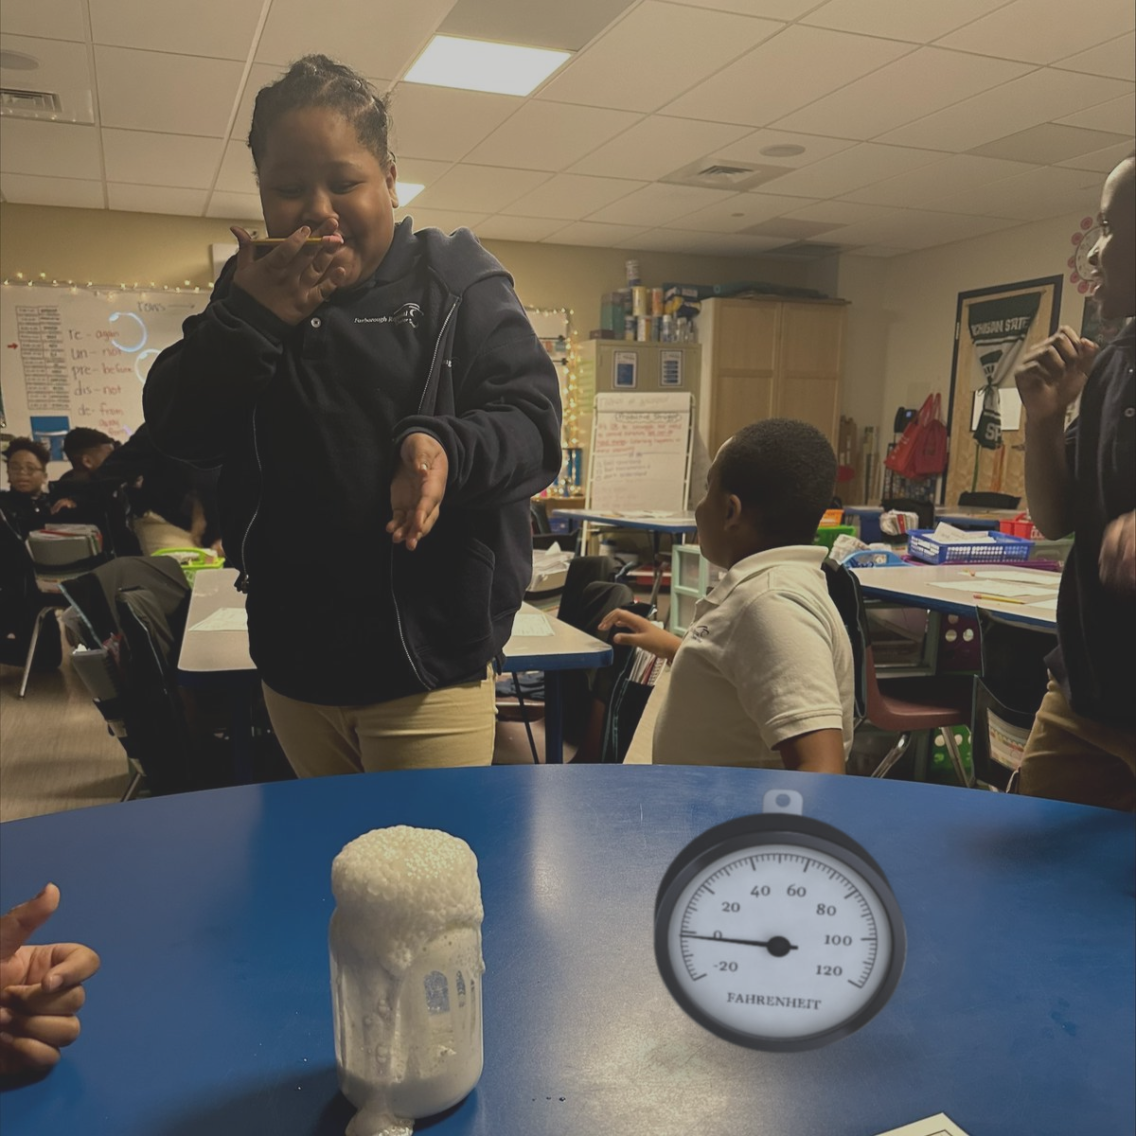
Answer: 0 °F
